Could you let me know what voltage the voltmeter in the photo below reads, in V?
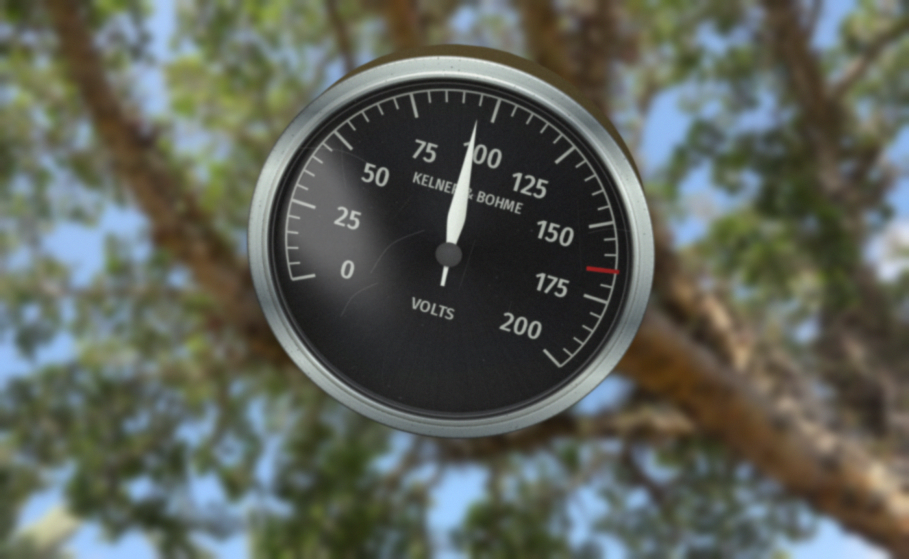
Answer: 95 V
